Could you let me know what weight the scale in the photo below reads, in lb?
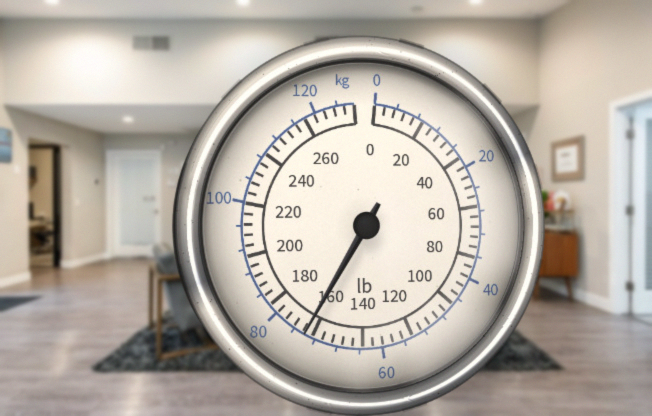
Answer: 164 lb
